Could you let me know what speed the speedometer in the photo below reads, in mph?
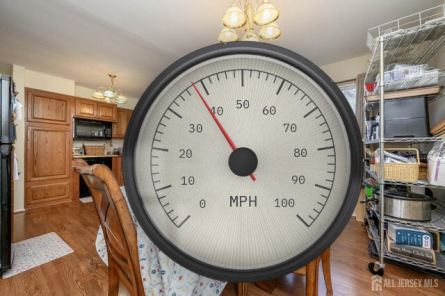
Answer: 38 mph
